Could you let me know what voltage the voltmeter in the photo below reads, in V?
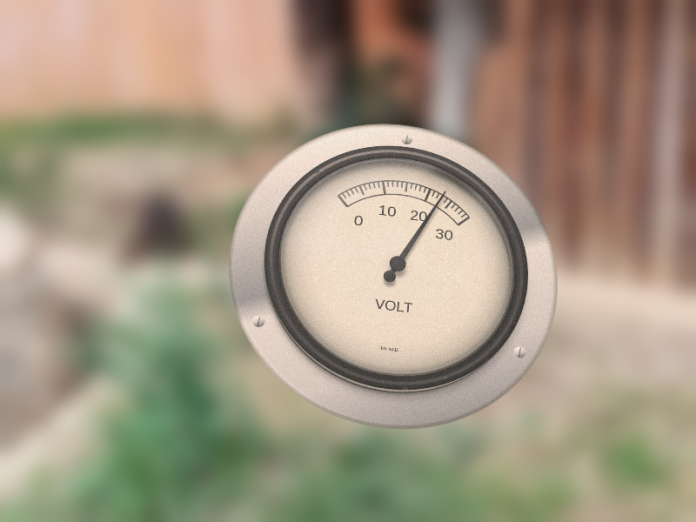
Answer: 23 V
